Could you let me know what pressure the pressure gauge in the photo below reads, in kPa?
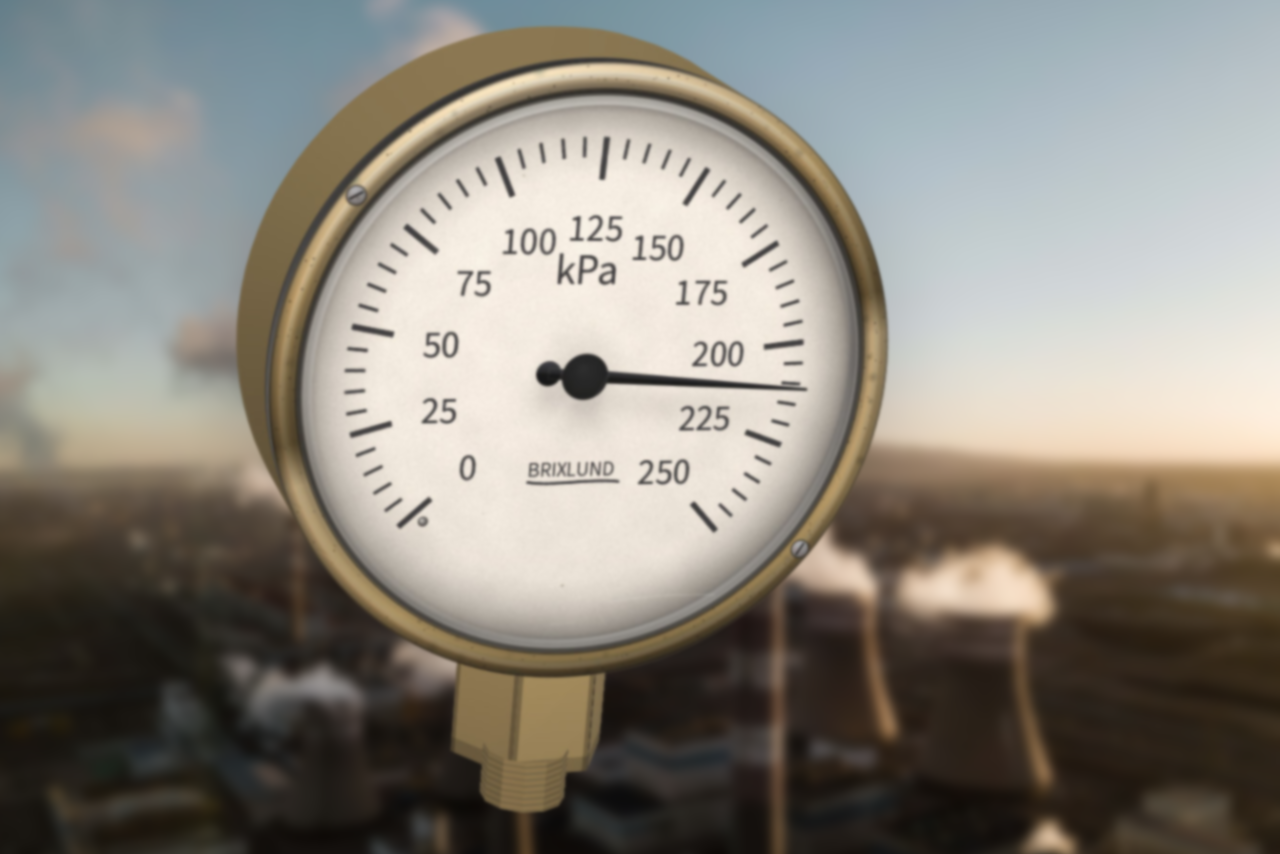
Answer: 210 kPa
